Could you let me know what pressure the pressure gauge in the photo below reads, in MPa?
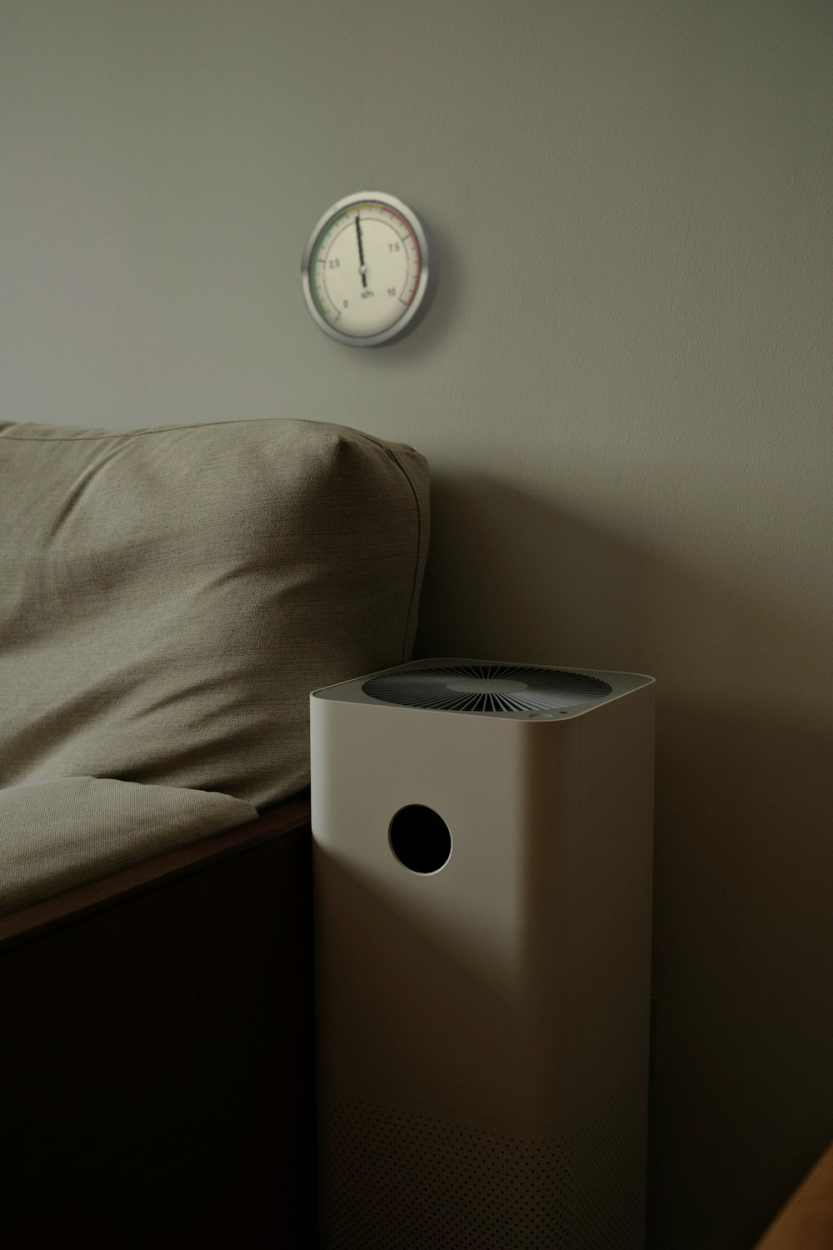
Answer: 5 MPa
